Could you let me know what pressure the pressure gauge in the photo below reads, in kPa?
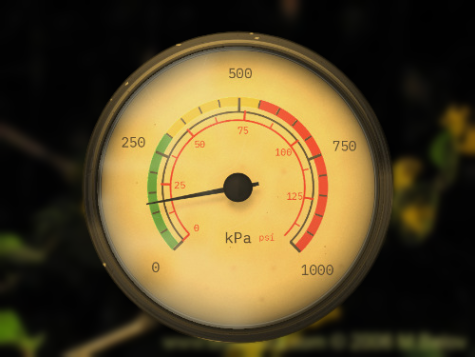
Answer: 125 kPa
